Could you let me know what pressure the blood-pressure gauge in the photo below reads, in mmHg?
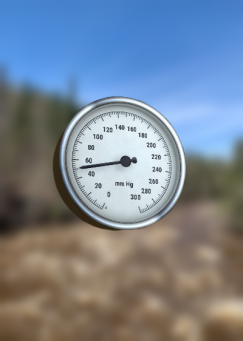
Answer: 50 mmHg
